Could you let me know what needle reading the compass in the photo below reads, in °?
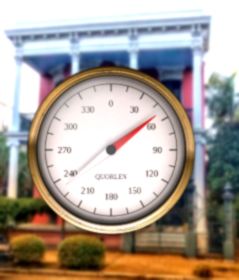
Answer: 52.5 °
